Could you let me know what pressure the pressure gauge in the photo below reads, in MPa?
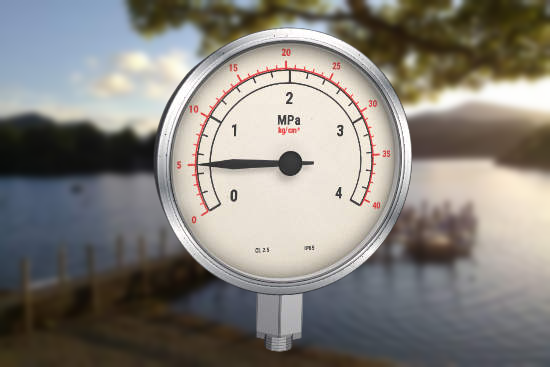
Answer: 0.5 MPa
